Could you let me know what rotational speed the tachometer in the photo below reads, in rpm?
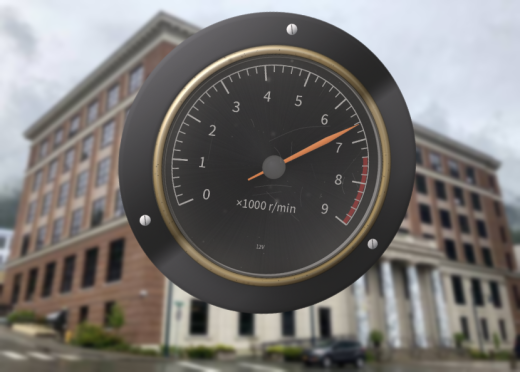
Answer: 6600 rpm
